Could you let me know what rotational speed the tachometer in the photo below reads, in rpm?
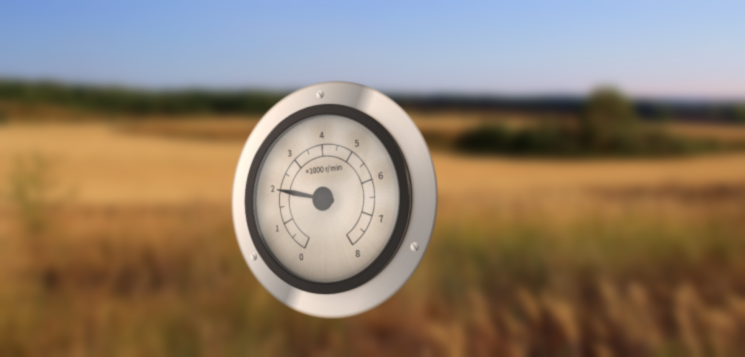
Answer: 2000 rpm
